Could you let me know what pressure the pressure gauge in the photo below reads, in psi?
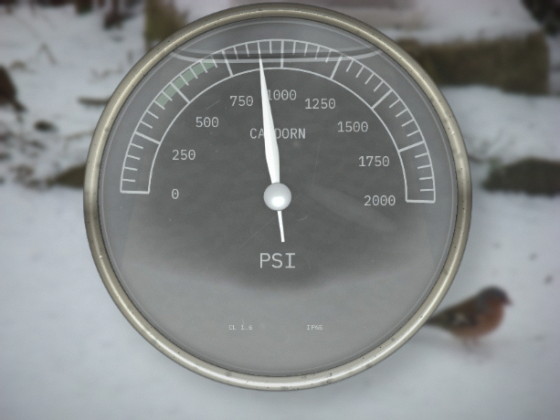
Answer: 900 psi
